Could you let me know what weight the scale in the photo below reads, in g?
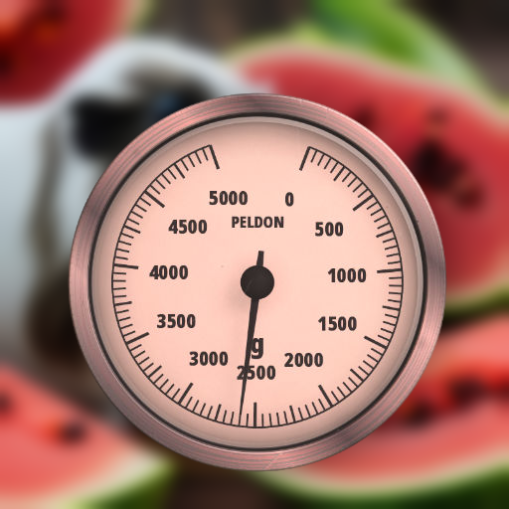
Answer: 2600 g
